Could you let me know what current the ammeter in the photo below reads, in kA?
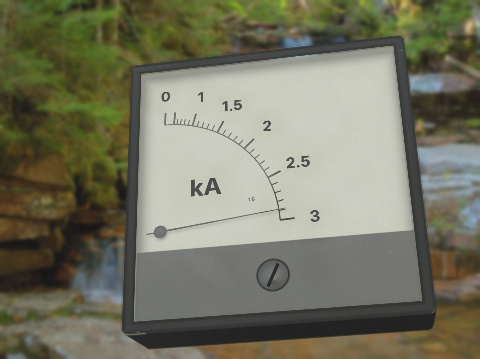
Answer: 2.9 kA
